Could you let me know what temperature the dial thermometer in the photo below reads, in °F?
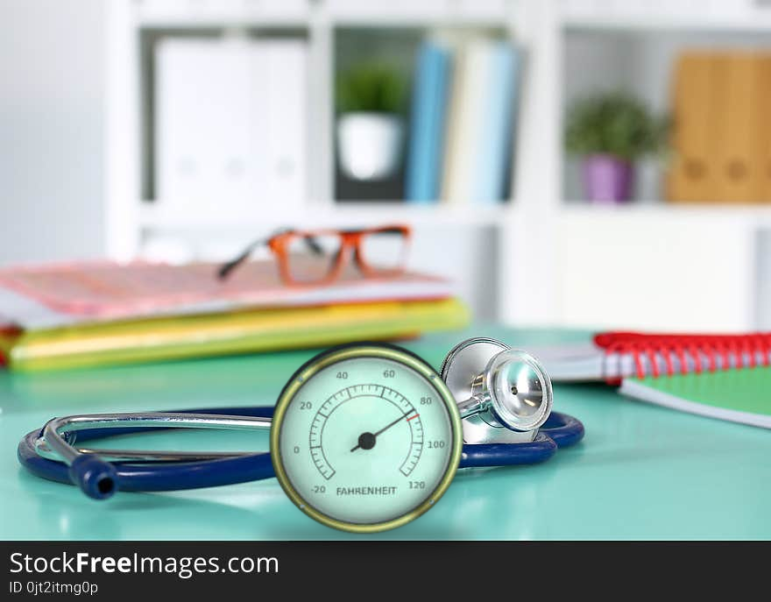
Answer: 80 °F
